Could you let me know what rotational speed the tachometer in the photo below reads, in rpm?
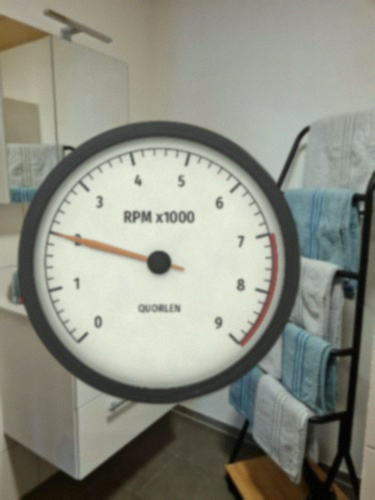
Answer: 2000 rpm
